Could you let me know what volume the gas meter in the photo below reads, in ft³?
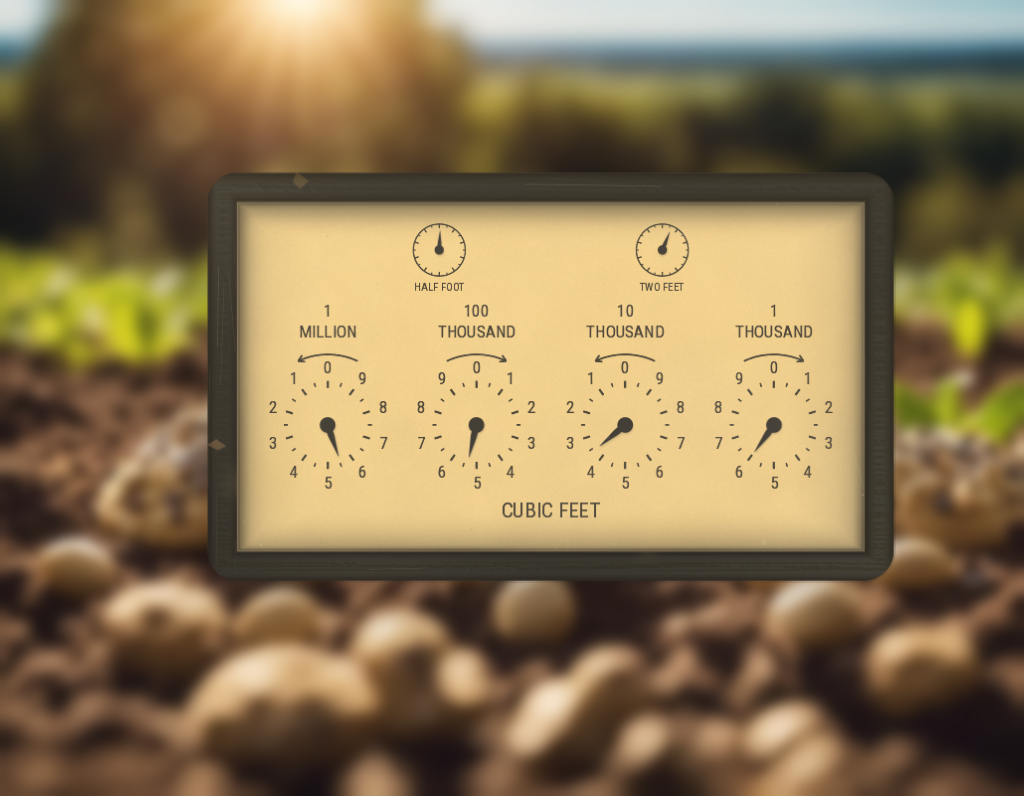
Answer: 553600 ft³
